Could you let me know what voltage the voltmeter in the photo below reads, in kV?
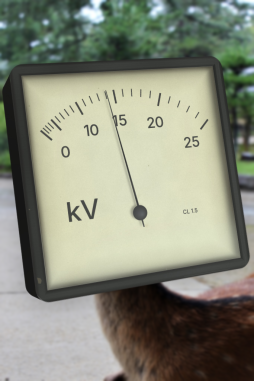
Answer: 14 kV
